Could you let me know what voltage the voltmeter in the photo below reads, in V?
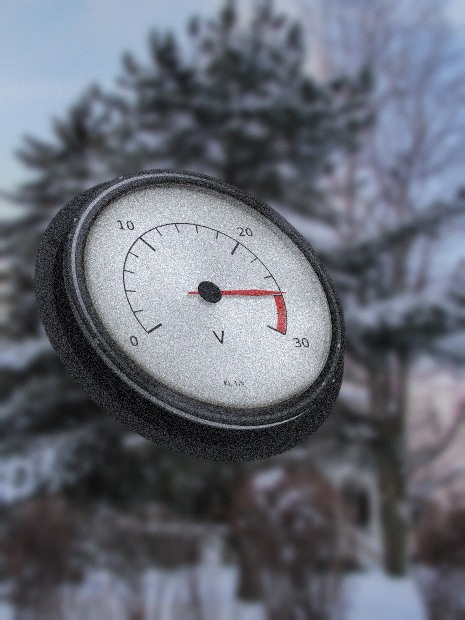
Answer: 26 V
